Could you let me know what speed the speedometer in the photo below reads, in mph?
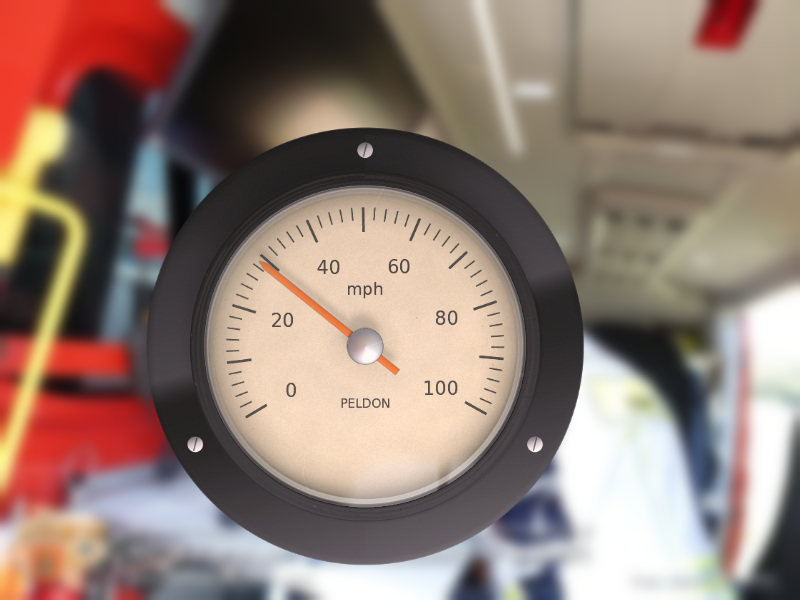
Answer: 29 mph
